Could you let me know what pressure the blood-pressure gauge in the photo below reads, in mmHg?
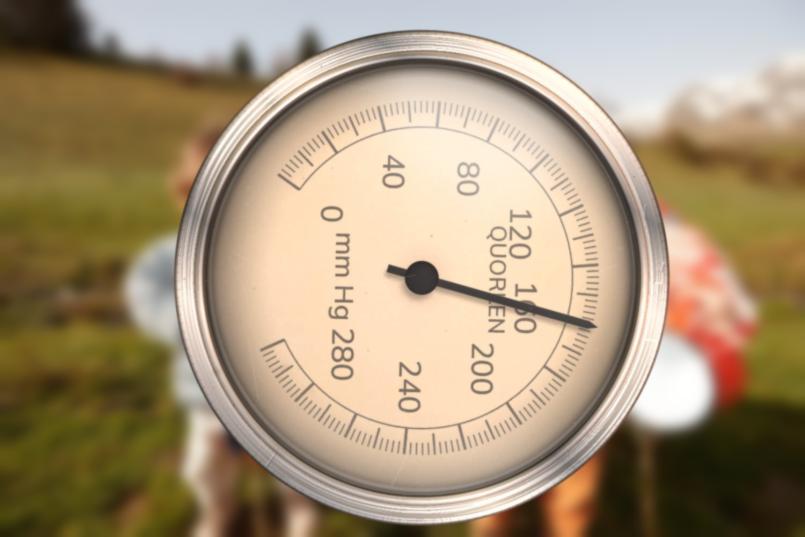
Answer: 160 mmHg
